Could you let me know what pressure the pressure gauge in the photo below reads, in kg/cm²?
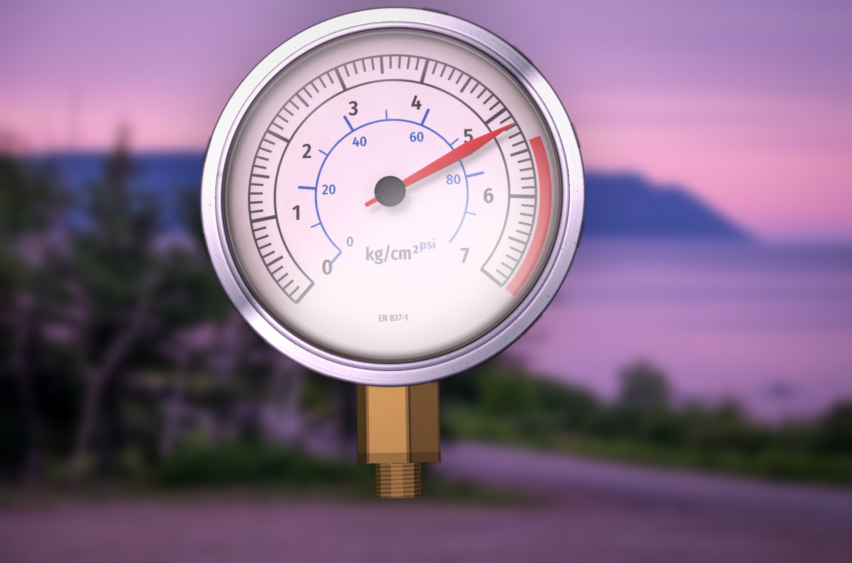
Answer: 5.2 kg/cm²
